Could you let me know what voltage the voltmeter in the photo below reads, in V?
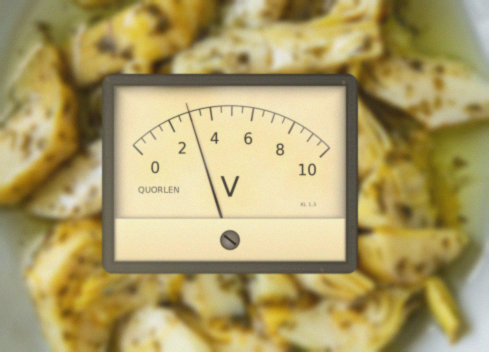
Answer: 3 V
